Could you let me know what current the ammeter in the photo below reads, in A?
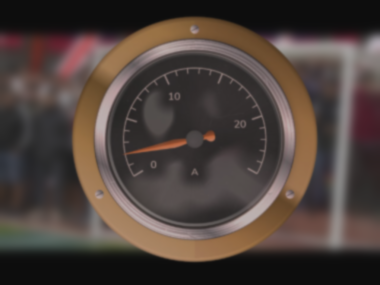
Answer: 2 A
